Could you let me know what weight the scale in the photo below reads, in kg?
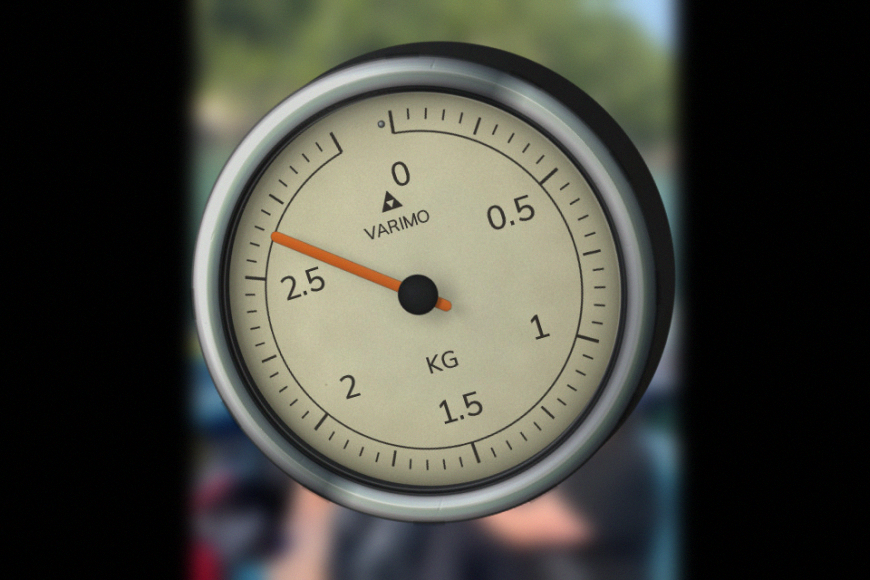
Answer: 2.65 kg
